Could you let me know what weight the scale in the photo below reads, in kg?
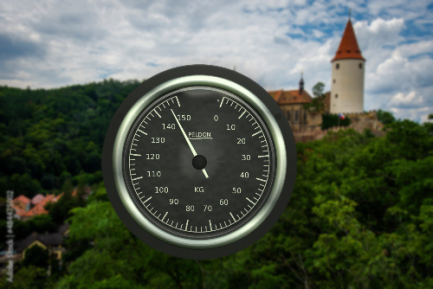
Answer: 146 kg
